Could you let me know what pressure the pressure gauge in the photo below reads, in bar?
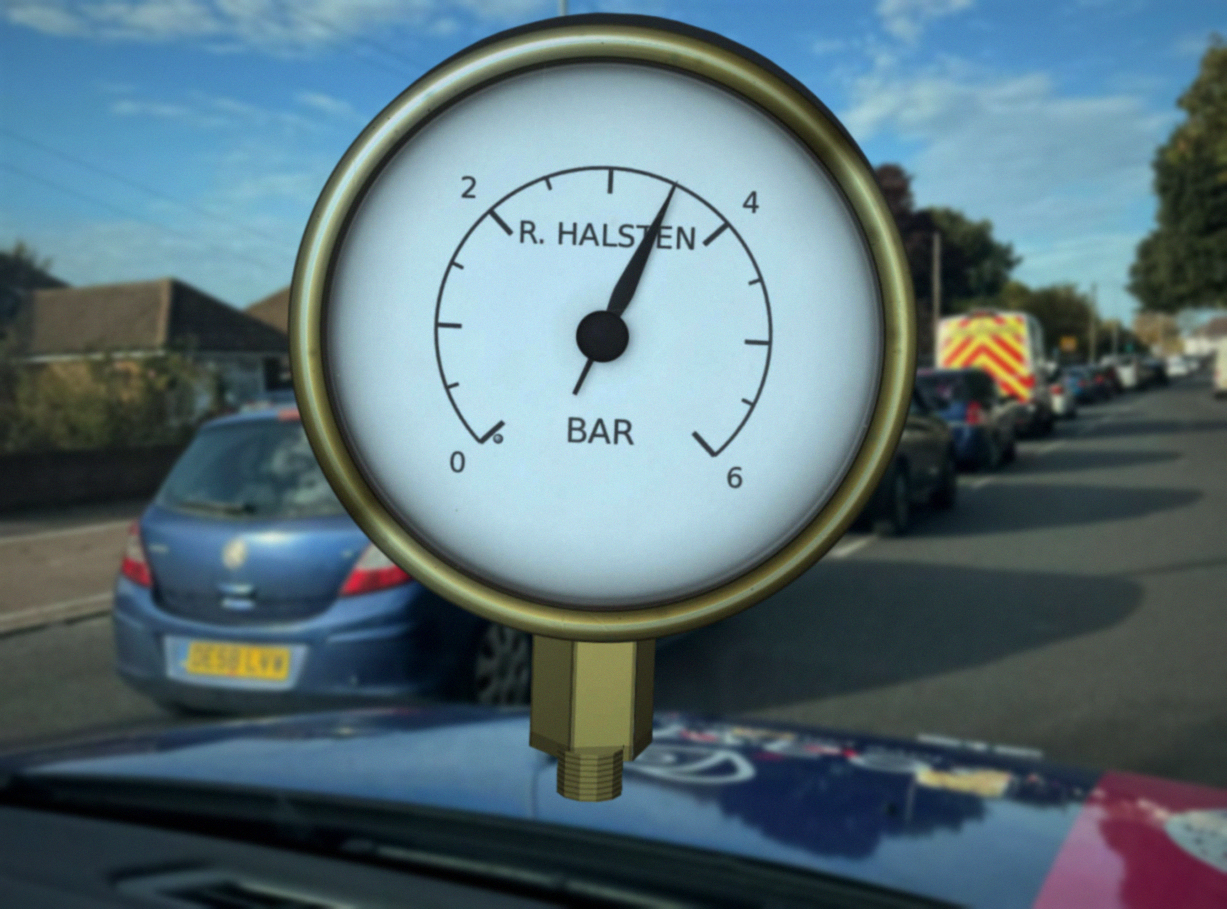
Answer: 3.5 bar
